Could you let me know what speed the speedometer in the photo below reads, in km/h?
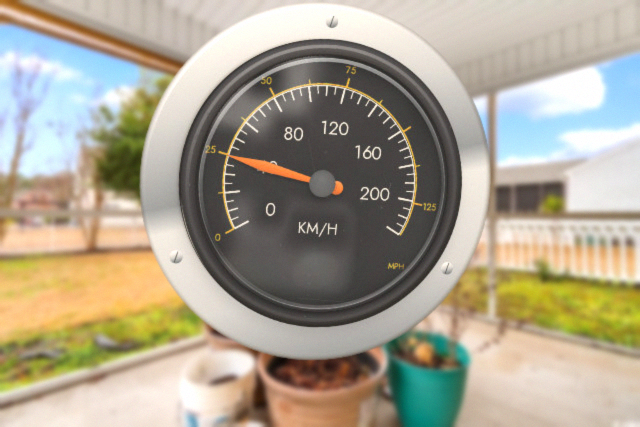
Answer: 40 km/h
